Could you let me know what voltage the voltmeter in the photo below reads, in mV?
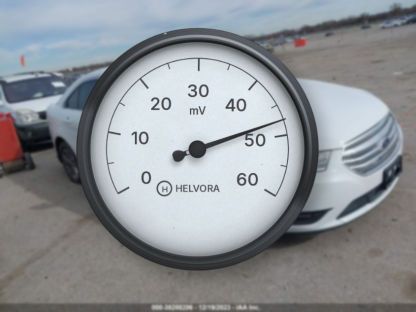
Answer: 47.5 mV
